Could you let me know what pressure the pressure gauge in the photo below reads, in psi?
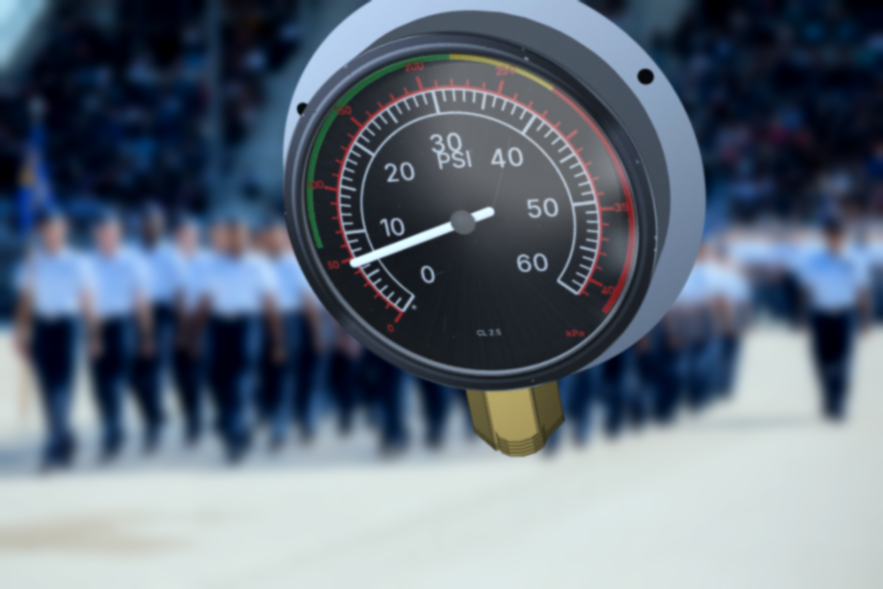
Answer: 7 psi
